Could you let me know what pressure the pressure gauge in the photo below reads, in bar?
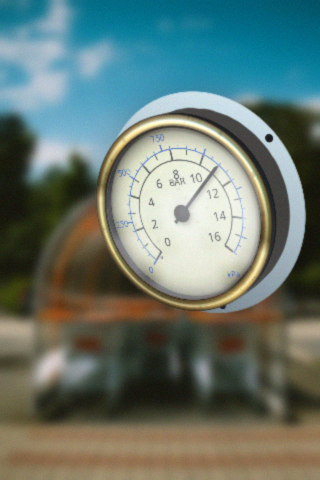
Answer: 11 bar
